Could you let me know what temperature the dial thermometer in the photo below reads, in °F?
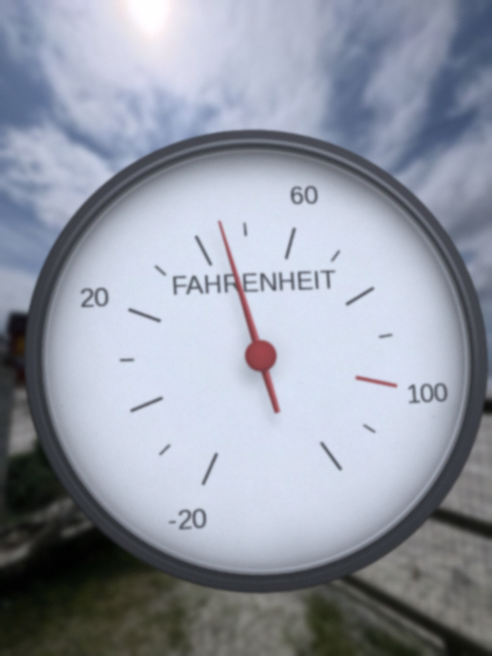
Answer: 45 °F
